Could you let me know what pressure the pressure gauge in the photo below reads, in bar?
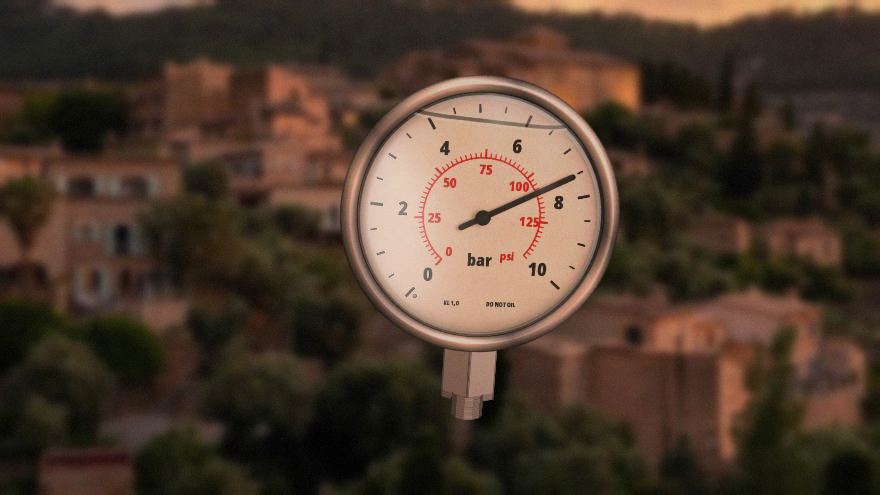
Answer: 7.5 bar
